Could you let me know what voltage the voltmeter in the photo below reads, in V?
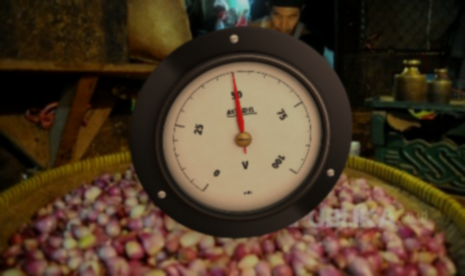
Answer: 50 V
